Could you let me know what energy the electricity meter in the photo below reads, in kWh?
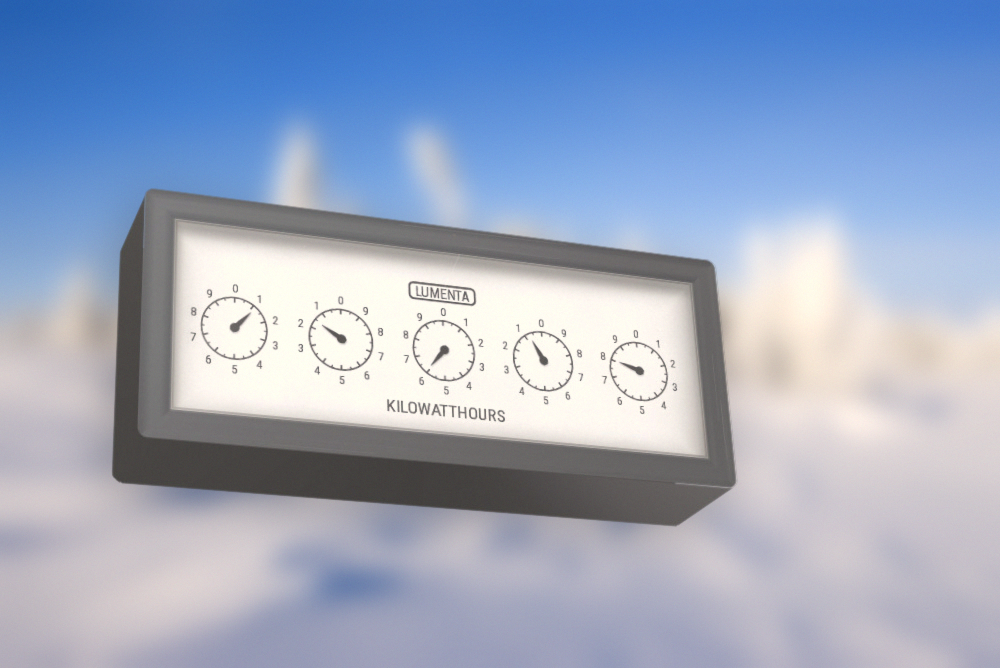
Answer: 11608 kWh
